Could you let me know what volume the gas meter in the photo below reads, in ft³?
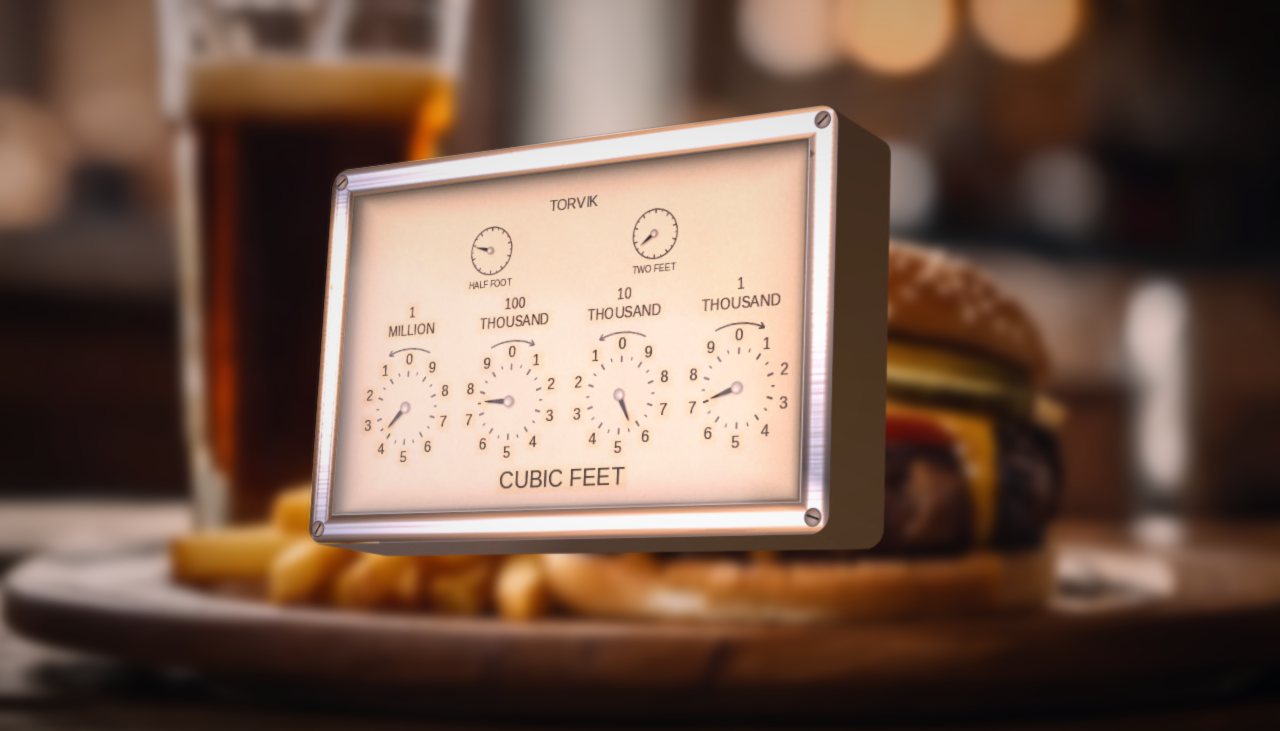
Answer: 375700 ft³
